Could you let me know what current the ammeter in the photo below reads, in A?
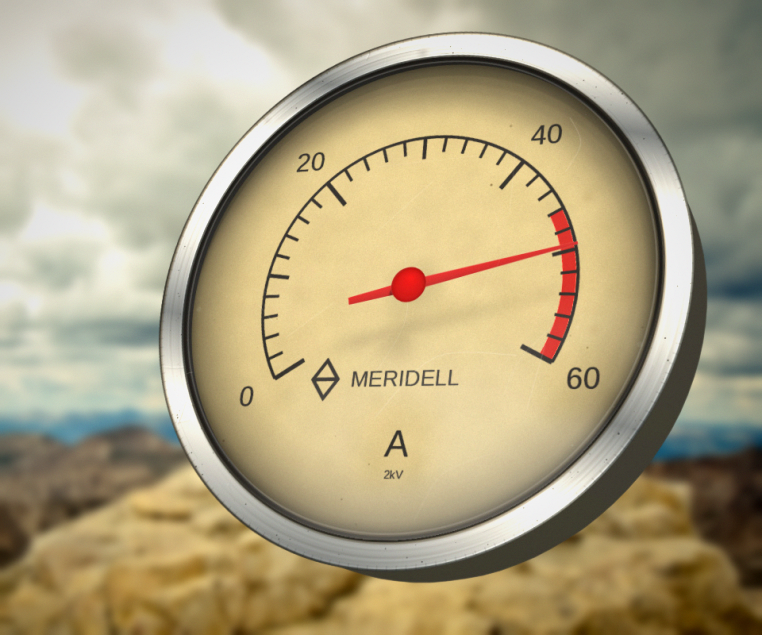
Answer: 50 A
